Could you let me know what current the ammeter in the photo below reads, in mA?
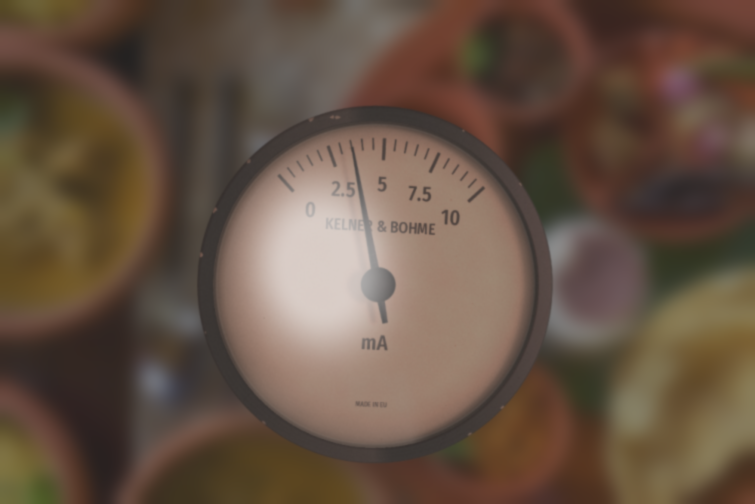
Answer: 3.5 mA
